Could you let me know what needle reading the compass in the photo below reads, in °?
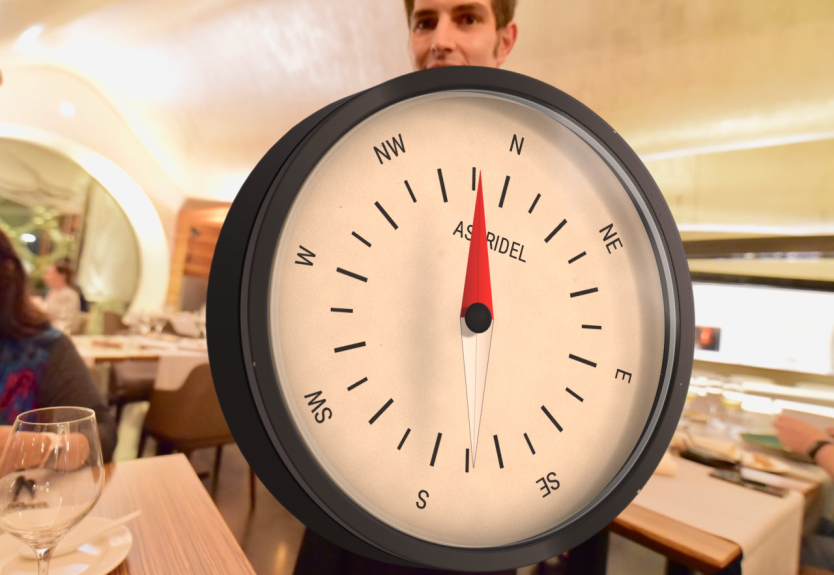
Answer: 345 °
